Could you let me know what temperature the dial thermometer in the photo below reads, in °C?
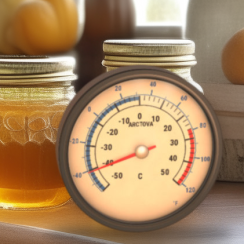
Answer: -40 °C
